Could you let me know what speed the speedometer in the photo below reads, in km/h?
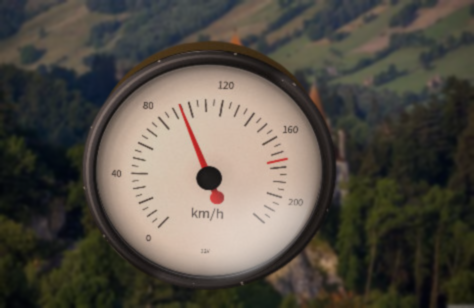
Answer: 95 km/h
